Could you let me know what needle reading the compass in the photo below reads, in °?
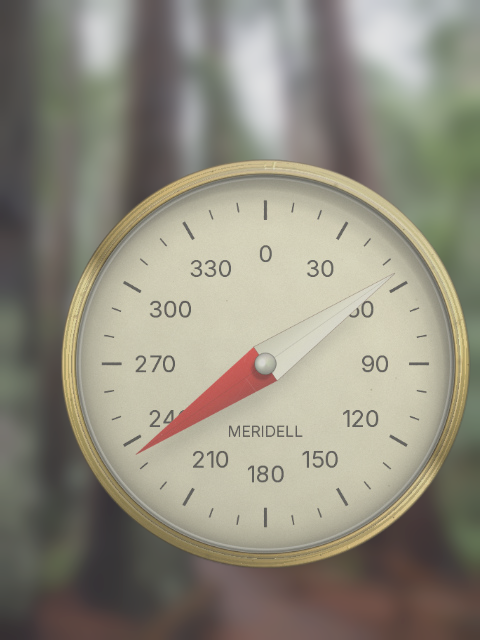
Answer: 235 °
